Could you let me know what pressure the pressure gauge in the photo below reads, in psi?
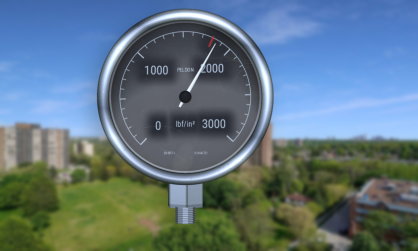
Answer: 1850 psi
